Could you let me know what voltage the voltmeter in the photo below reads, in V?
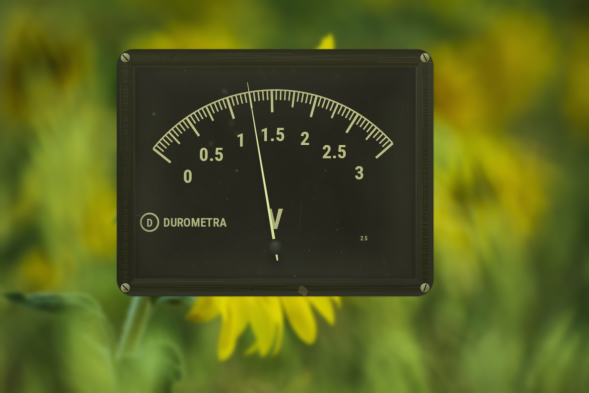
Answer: 1.25 V
